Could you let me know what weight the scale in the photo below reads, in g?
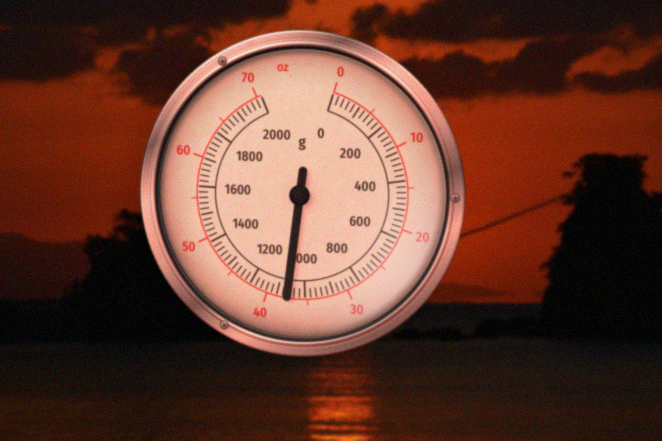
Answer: 1060 g
